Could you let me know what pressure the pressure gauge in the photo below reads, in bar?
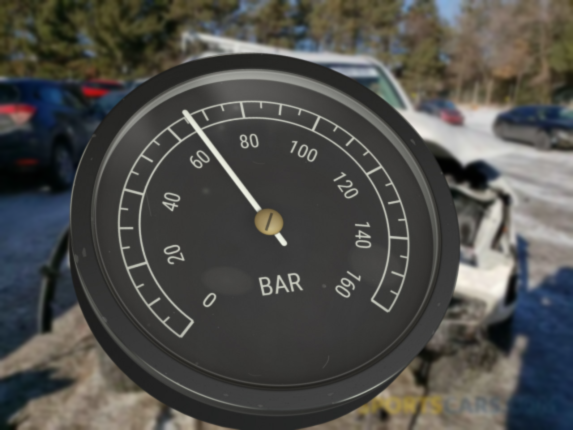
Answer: 65 bar
